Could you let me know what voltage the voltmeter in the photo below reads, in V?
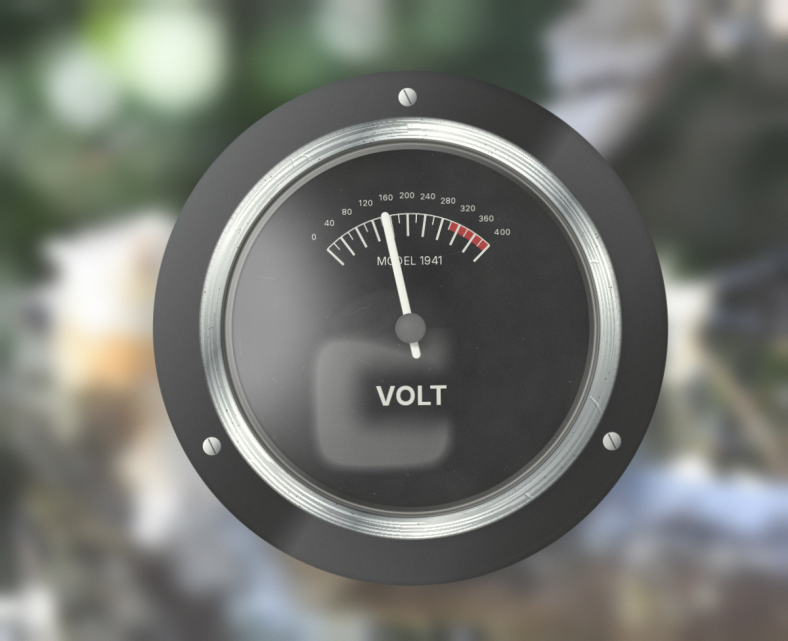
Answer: 150 V
